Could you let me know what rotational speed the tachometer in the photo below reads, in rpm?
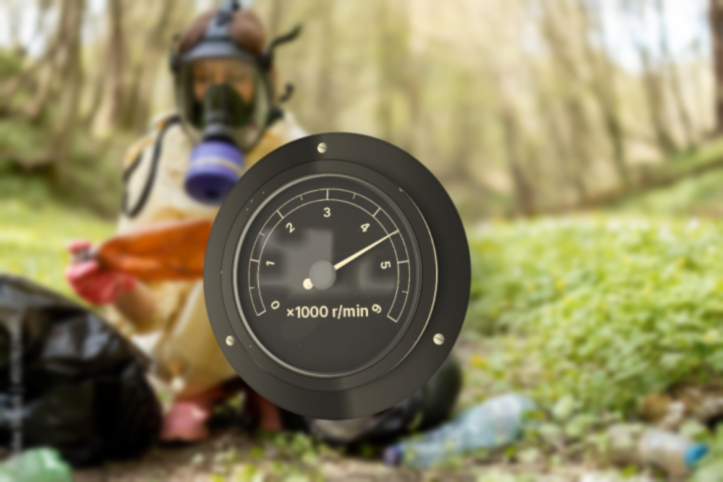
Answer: 4500 rpm
